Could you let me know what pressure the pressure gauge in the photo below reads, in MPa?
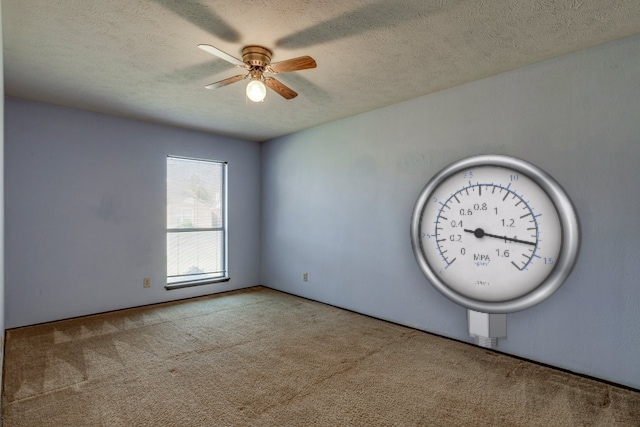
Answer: 1.4 MPa
